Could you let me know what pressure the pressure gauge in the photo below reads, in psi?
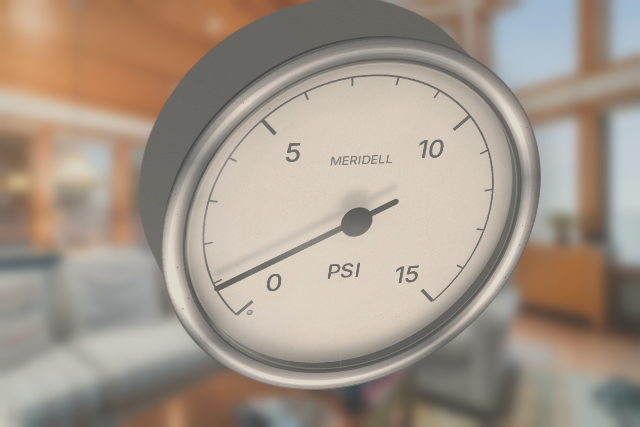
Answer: 1 psi
